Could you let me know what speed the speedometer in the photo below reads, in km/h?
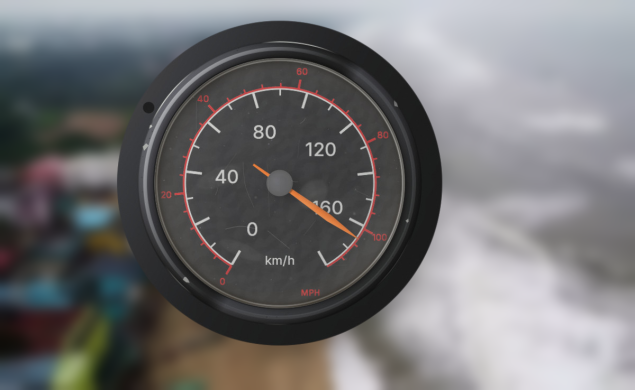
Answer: 165 km/h
